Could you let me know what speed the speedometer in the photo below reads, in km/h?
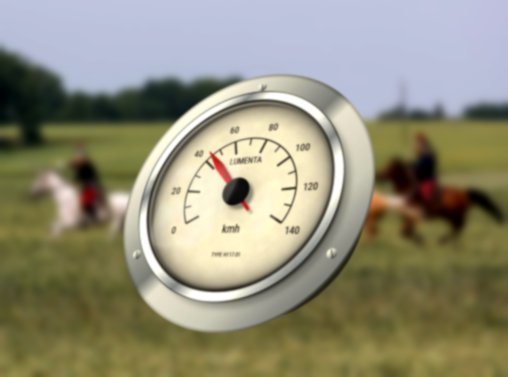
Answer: 45 km/h
